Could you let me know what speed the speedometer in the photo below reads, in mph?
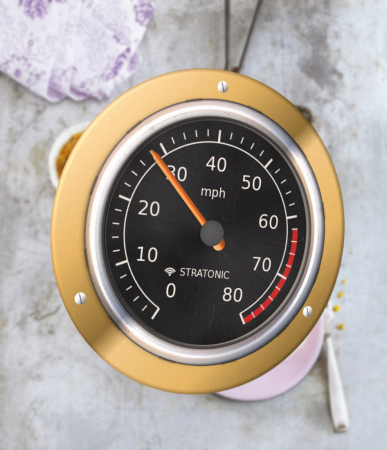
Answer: 28 mph
